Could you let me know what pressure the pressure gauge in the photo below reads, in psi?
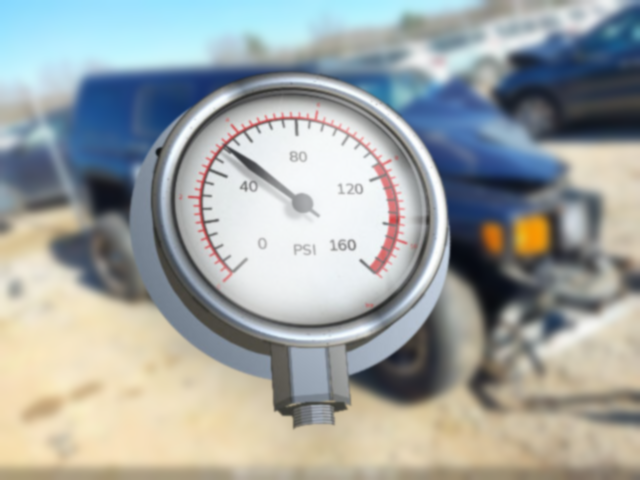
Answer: 50 psi
